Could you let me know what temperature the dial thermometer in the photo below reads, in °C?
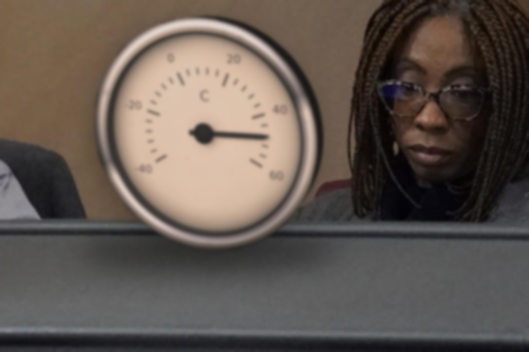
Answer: 48 °C
